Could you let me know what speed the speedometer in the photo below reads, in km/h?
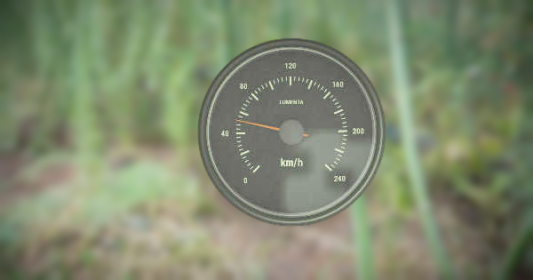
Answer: 52 km/h
